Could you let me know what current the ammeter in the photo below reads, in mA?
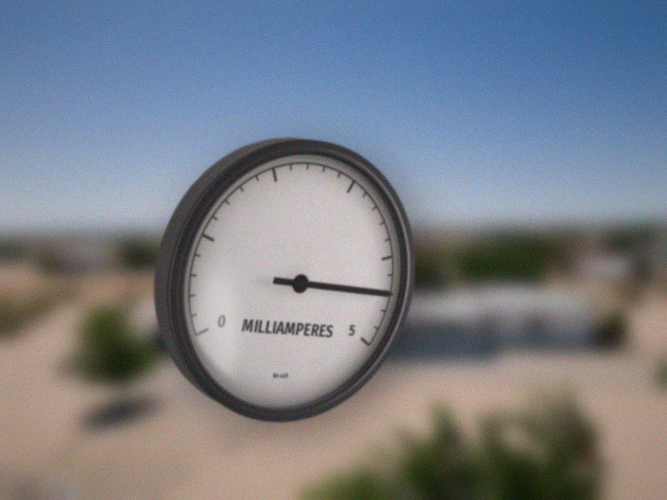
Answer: 4.4 mA
